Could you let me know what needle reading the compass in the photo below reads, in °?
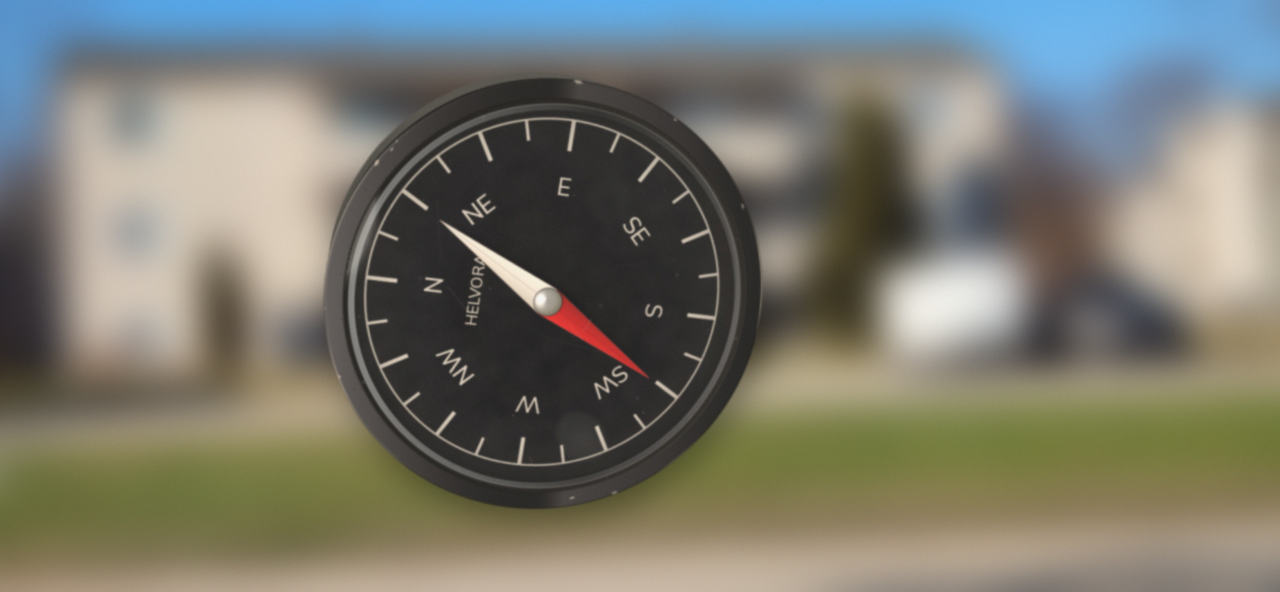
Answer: 210 °
